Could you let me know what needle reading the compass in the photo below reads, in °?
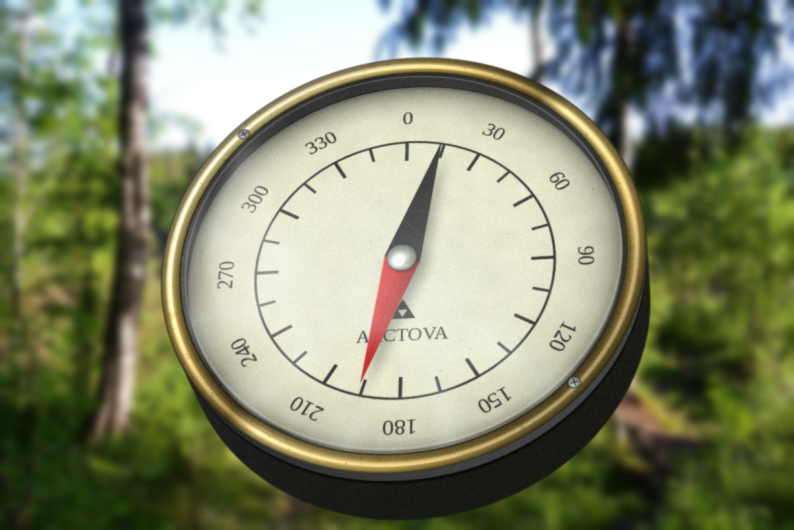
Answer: 195 °
